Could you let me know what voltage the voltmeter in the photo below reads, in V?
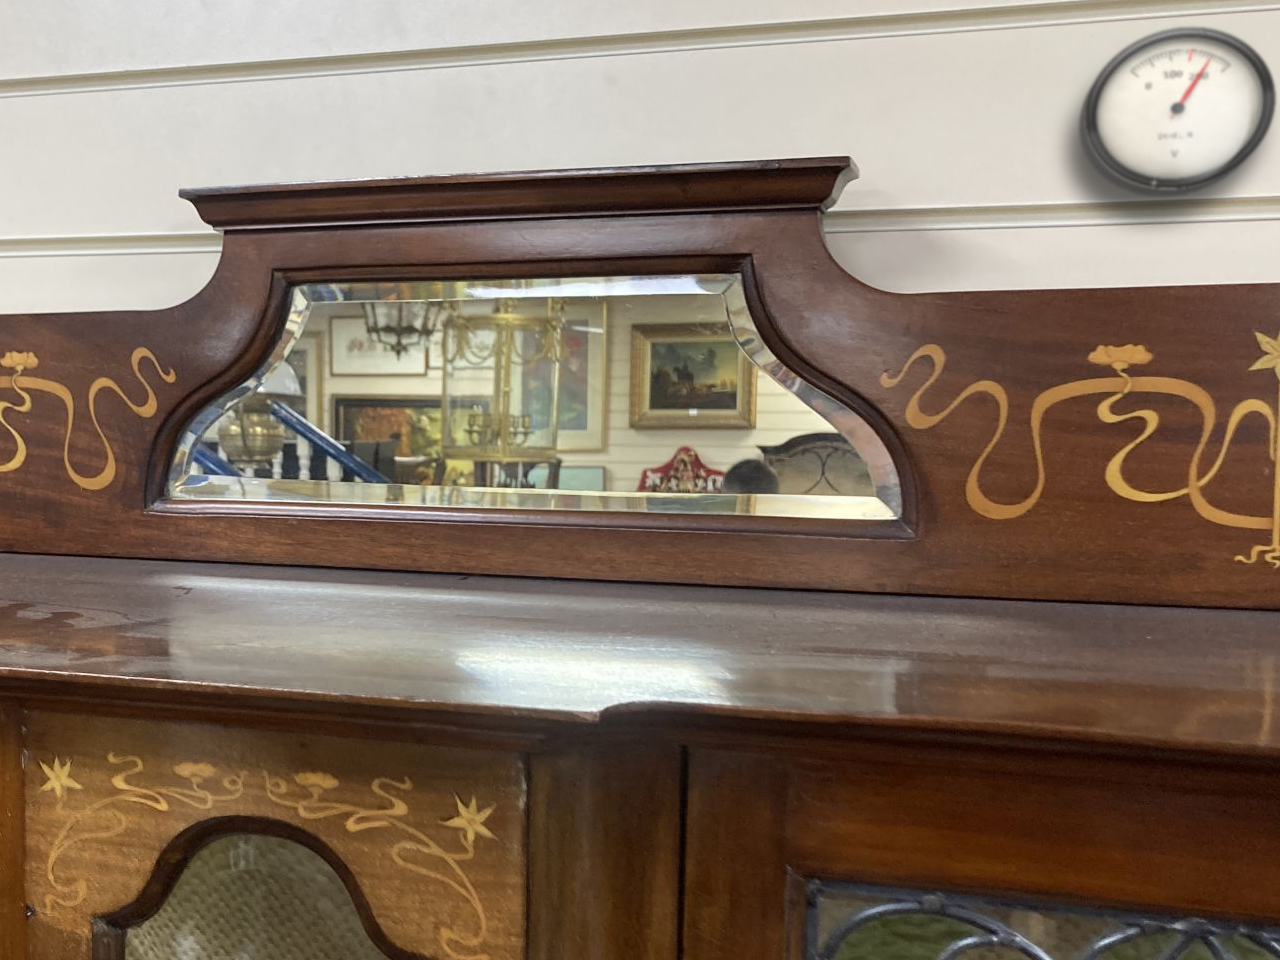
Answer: 200 V
